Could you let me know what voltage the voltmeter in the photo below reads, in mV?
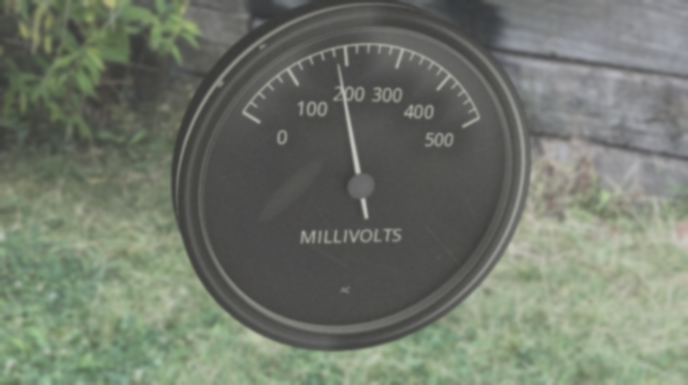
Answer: 180 mV
